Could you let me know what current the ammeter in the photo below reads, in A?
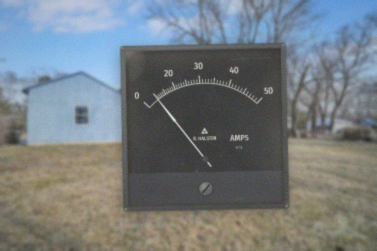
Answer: 10 A
